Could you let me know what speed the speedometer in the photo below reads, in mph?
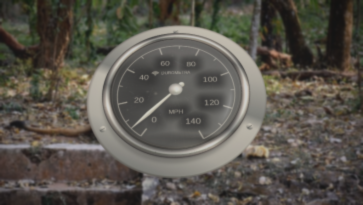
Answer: 5 mph
